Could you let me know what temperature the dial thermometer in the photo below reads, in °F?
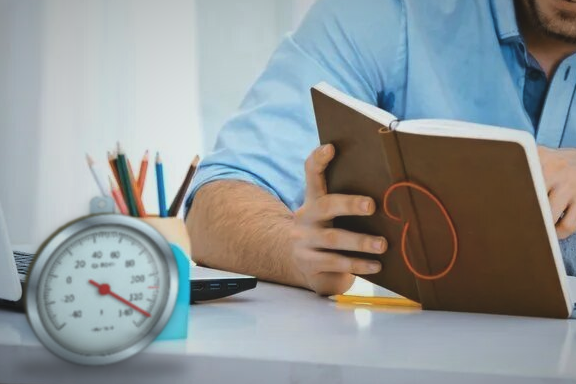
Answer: 130 °F
